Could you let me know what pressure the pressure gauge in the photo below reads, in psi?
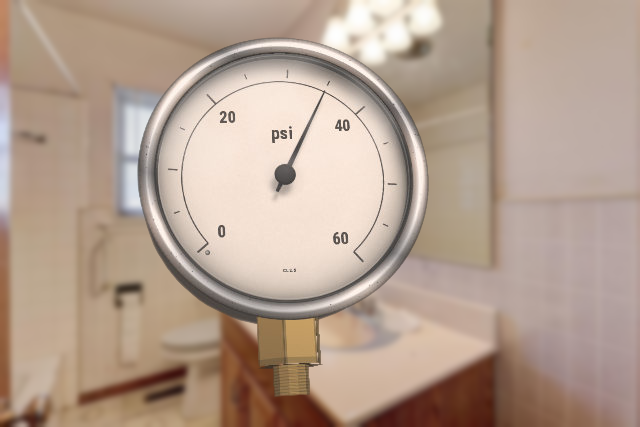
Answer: 35 psi
